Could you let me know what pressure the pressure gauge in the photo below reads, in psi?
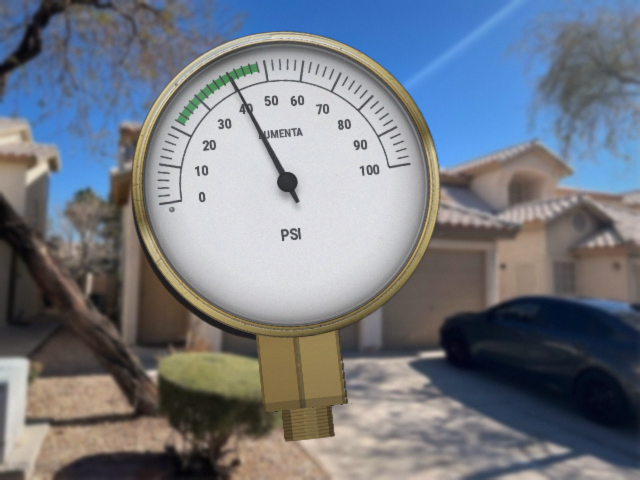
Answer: 40 psi
